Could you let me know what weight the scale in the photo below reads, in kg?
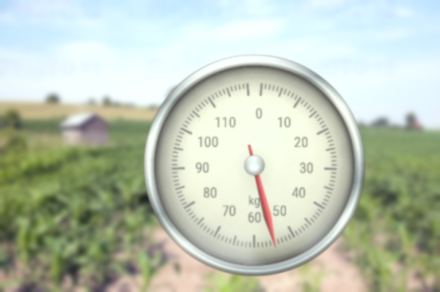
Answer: 55 kg
